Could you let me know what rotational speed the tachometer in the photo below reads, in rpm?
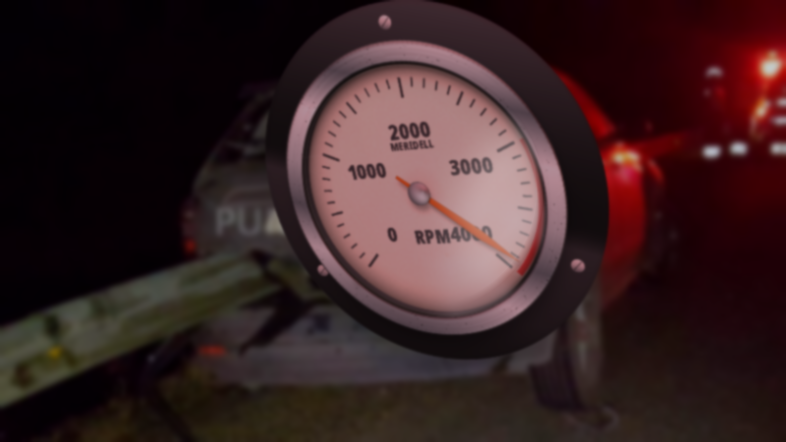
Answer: 3900 rpm
